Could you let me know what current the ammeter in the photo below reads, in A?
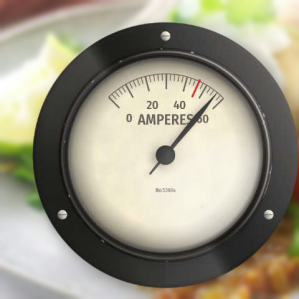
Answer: 56 A
